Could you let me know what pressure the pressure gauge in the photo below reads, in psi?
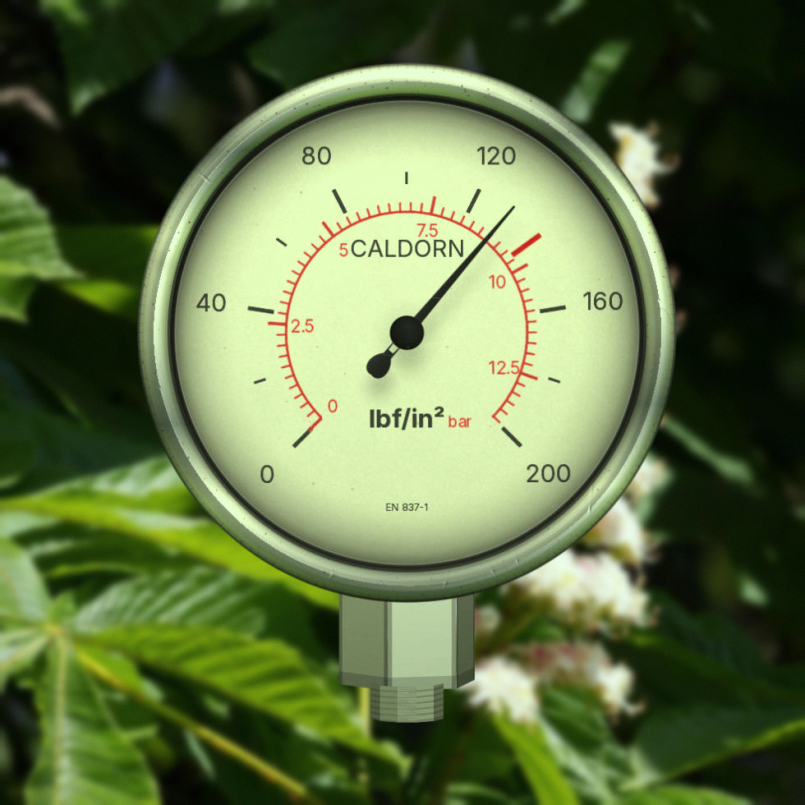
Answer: 130 psi
